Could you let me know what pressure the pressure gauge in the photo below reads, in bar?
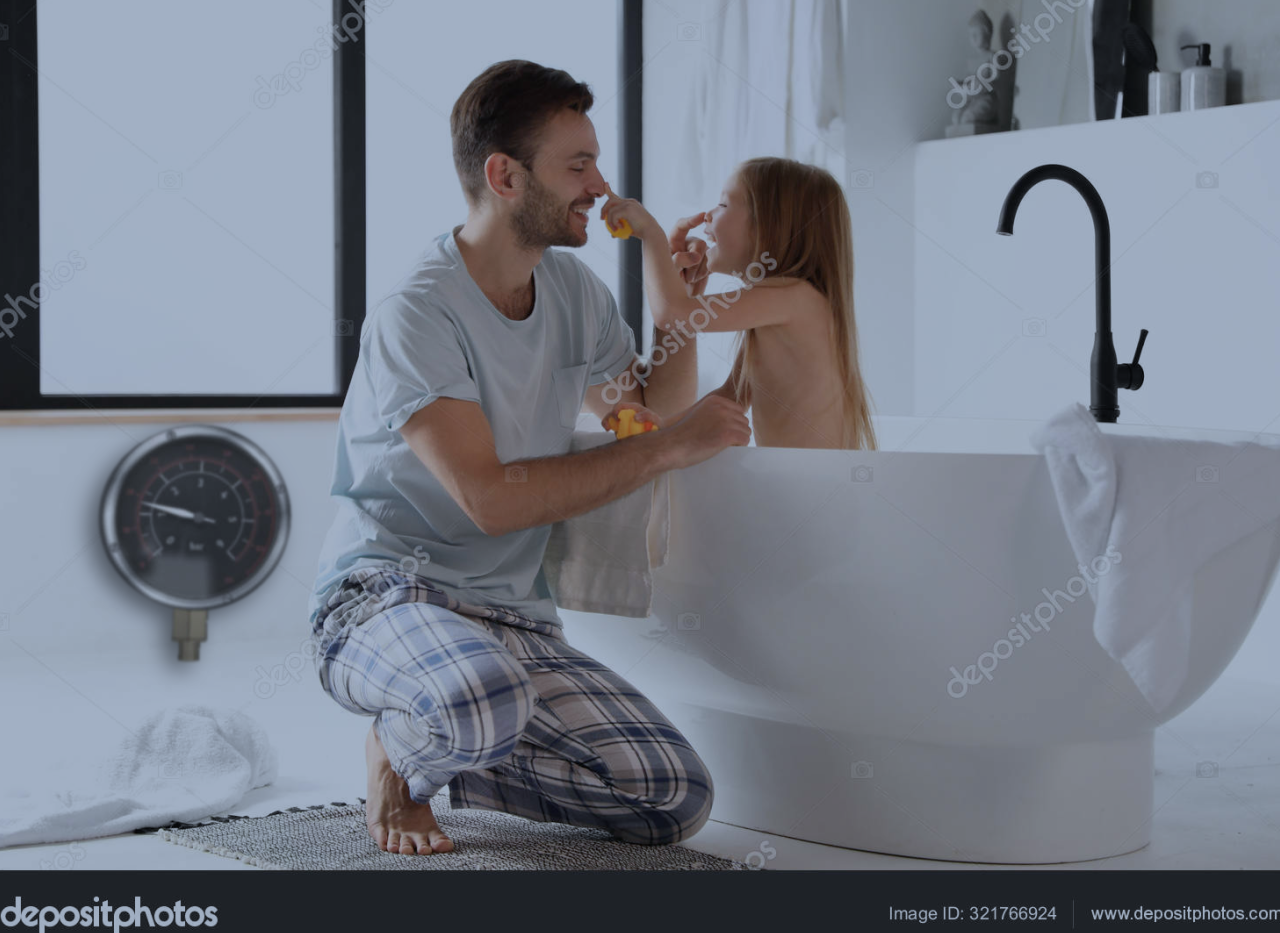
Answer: 1.25 bar
